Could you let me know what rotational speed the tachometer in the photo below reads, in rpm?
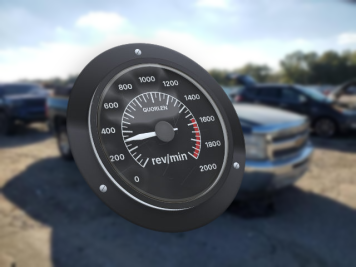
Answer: 300 rpm
